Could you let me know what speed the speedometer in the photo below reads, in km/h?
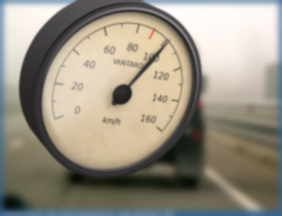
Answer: 100 km/h
